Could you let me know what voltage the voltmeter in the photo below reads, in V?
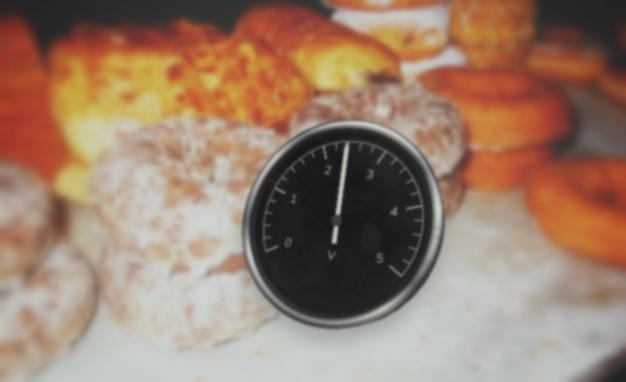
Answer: 2.4 V
